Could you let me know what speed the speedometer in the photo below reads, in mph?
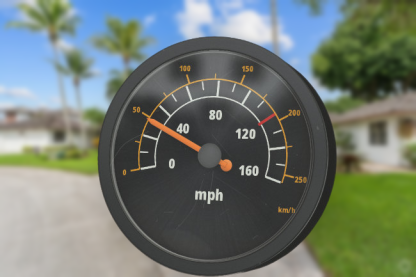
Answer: 30 mph
